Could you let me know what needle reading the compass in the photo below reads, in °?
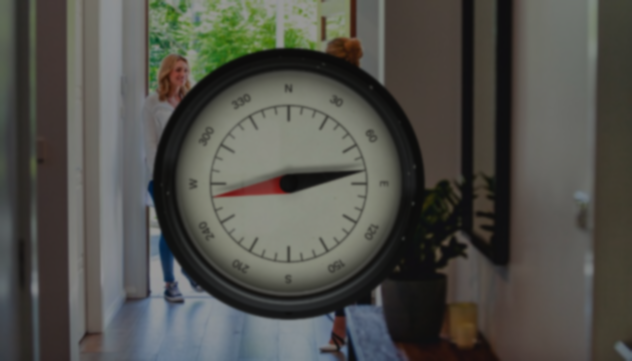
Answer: 260 °
